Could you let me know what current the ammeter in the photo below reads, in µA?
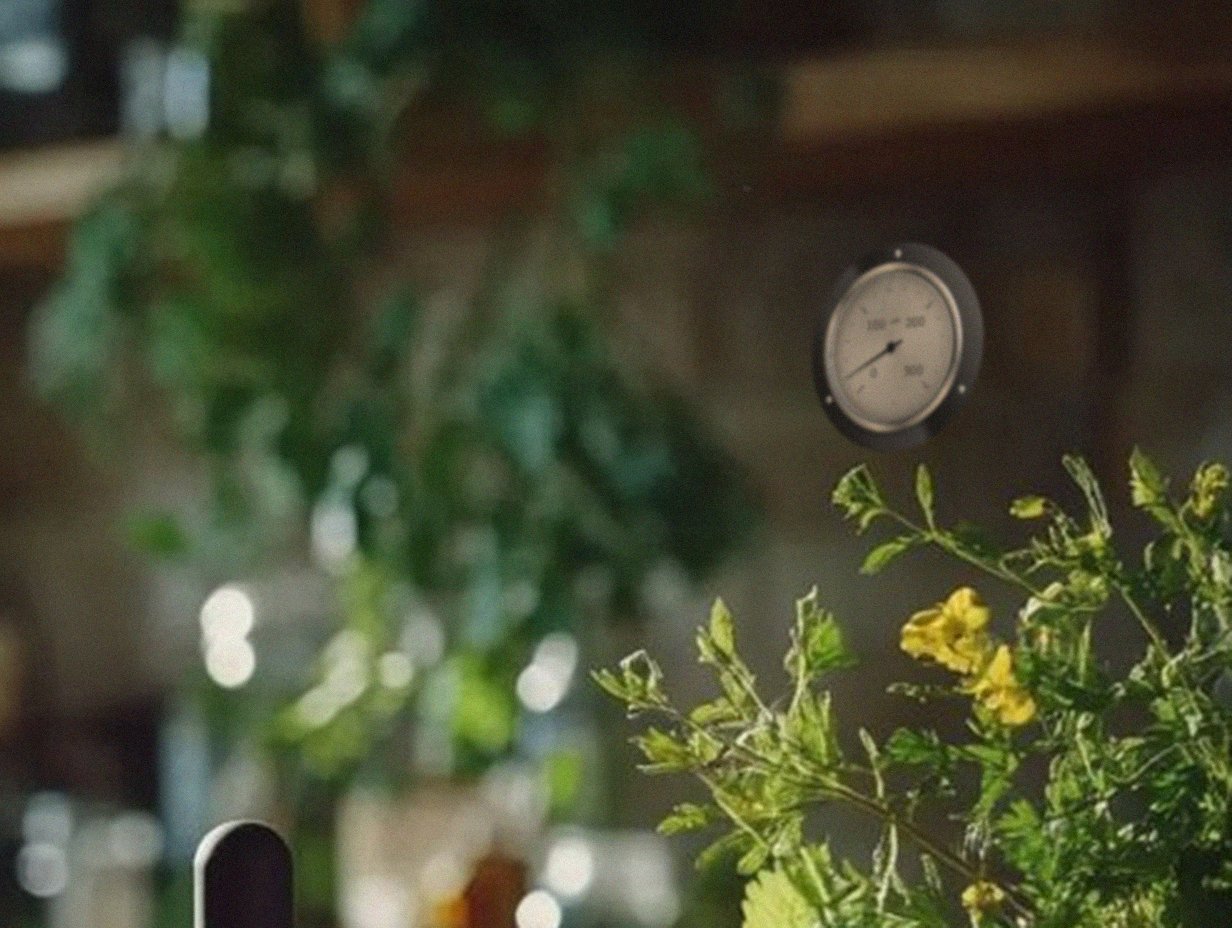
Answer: 20 µA
